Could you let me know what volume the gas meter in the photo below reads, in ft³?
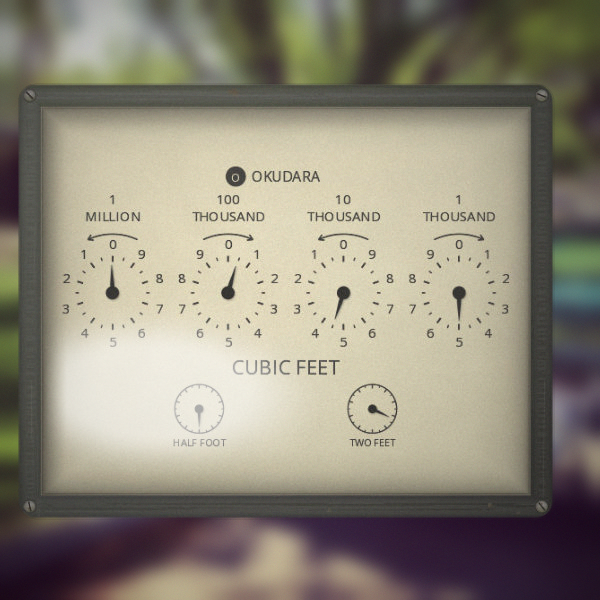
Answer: 4500 ft³
